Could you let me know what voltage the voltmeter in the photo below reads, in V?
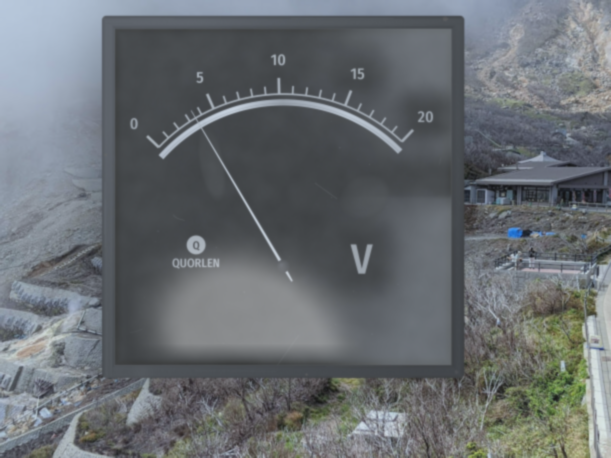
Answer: 3.5 V
